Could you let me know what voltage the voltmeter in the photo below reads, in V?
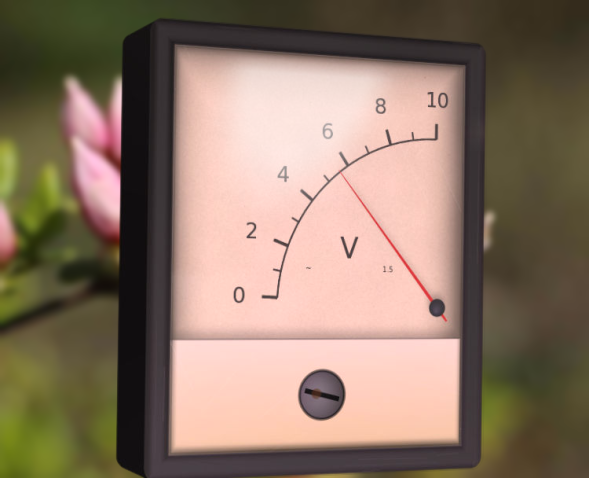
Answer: 5.5 V
